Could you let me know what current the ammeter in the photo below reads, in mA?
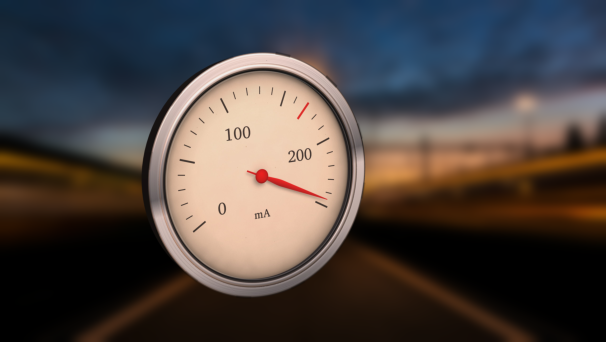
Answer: 245 mA
